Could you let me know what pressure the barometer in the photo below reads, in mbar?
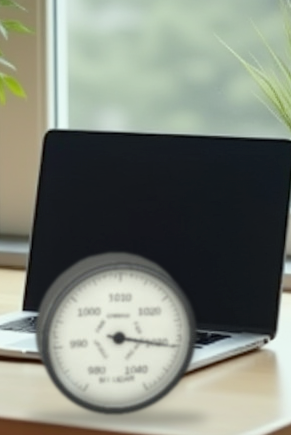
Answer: 1030 mbar
